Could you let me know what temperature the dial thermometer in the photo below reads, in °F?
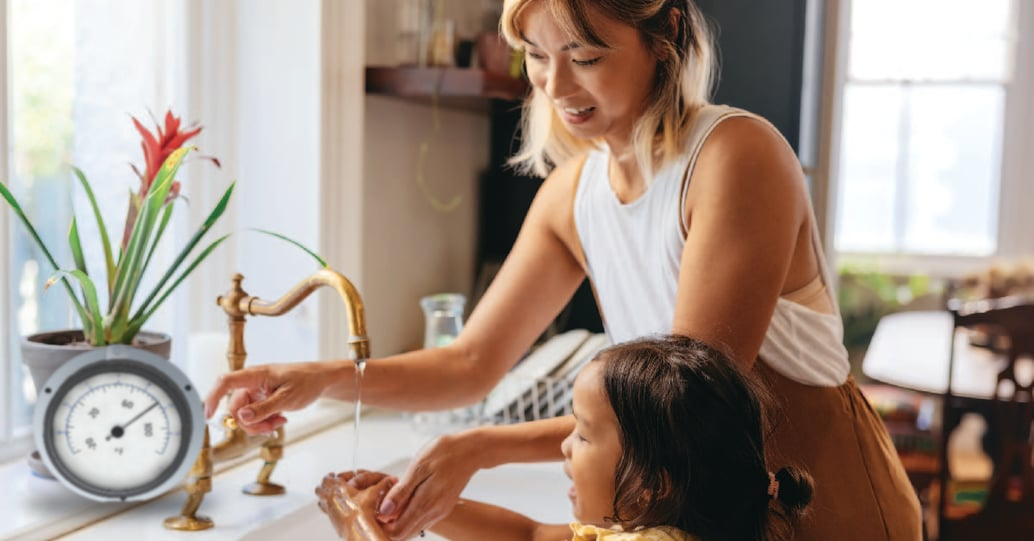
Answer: 80 °F
